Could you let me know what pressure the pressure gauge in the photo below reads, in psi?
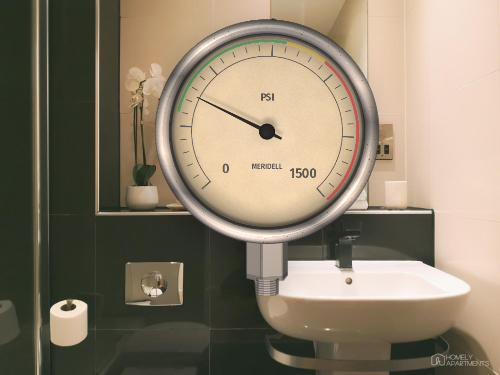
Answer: 375 psi
